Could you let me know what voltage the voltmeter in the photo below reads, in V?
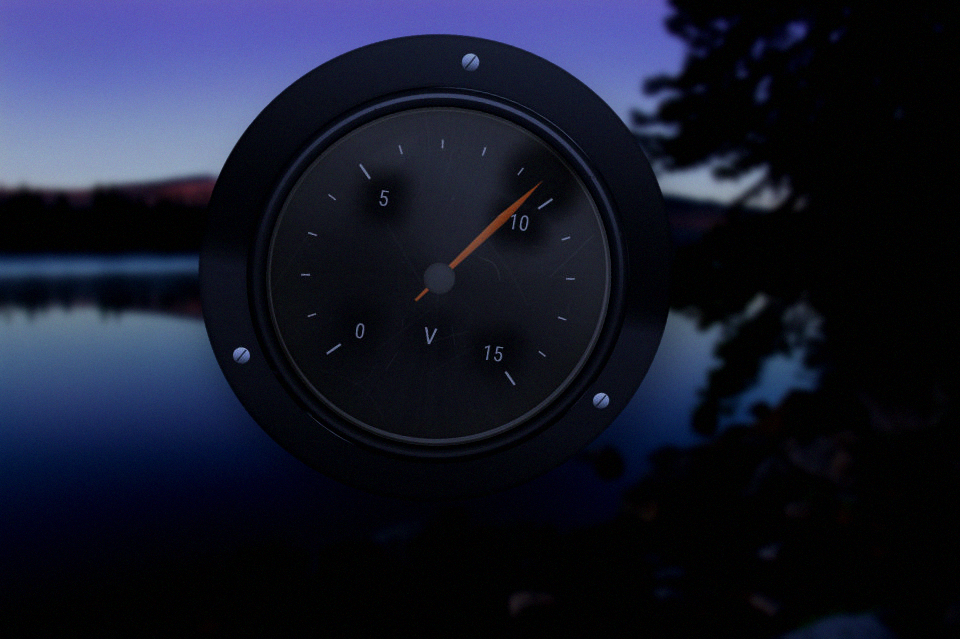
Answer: 9.5 V
